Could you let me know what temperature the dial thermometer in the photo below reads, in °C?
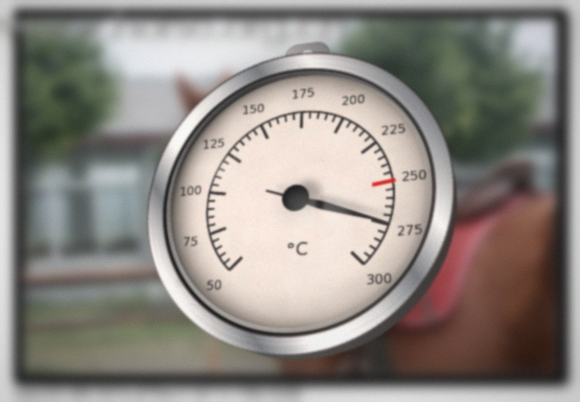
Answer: 275 °C
